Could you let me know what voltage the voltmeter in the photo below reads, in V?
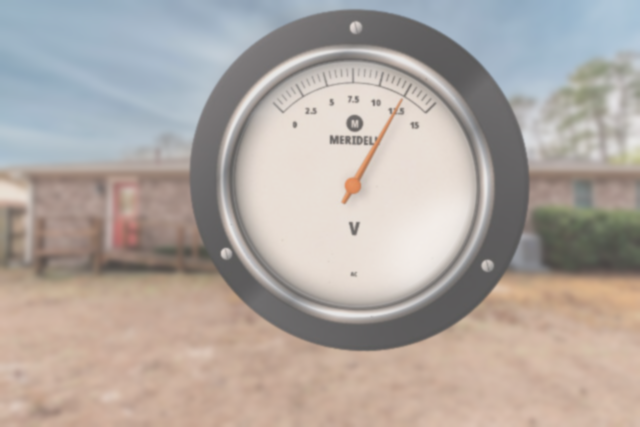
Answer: 12.5 V
